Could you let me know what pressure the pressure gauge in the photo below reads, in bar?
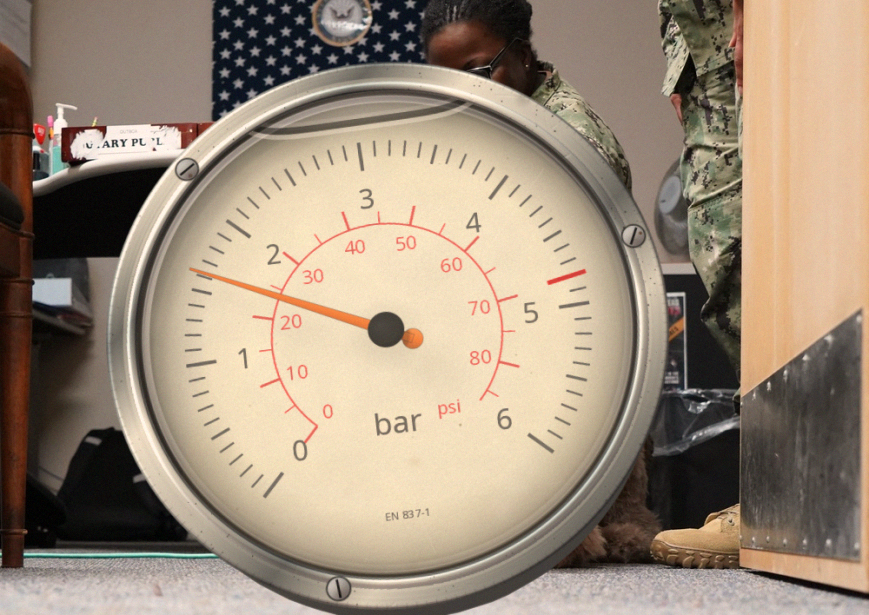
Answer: 1.6 bar
